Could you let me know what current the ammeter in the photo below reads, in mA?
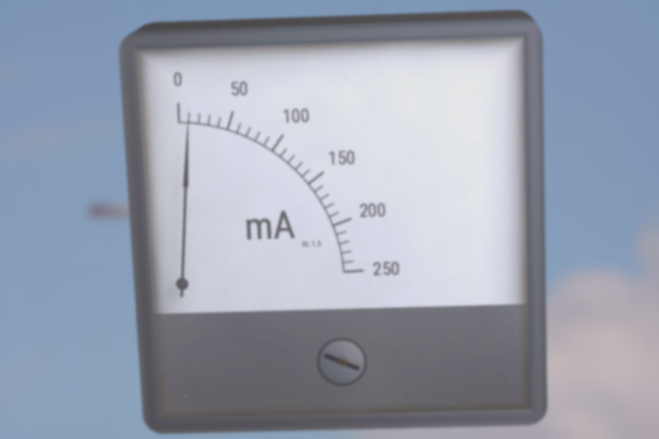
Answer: 10 mA
